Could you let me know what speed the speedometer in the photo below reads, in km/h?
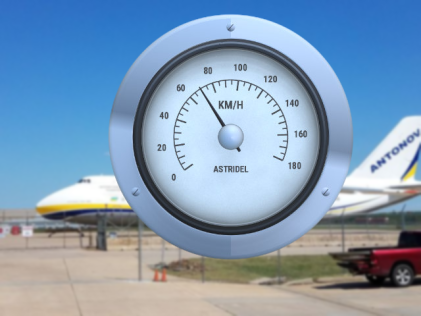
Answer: 70 km/h
